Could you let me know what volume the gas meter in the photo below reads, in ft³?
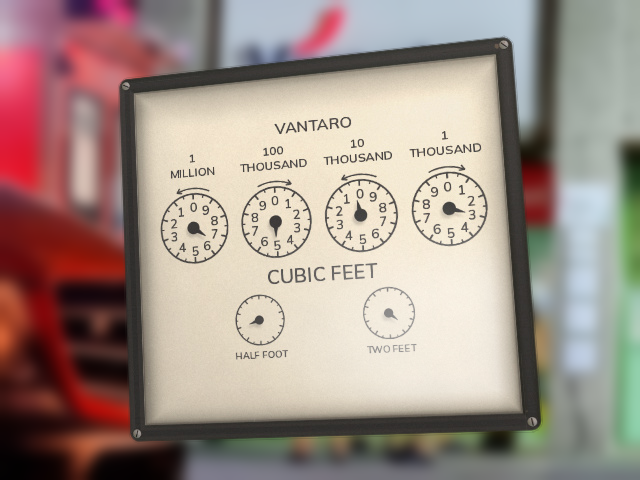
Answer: 650300 ft³
